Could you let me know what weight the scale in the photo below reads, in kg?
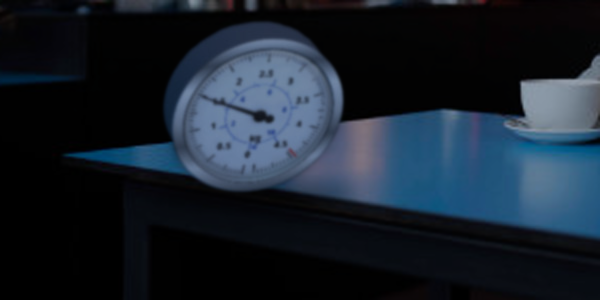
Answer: 1.5 kg
